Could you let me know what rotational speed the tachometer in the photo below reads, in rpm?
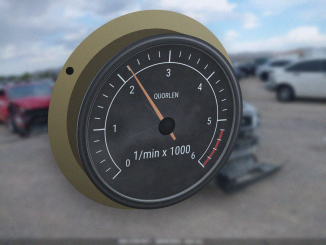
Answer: 2200 rpm
